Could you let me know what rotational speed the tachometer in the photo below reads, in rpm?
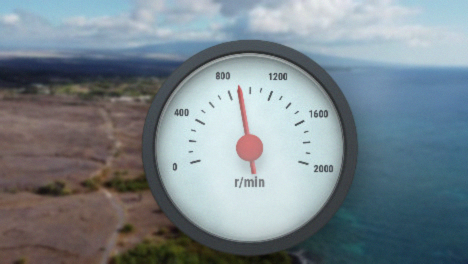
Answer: 900 rpm
